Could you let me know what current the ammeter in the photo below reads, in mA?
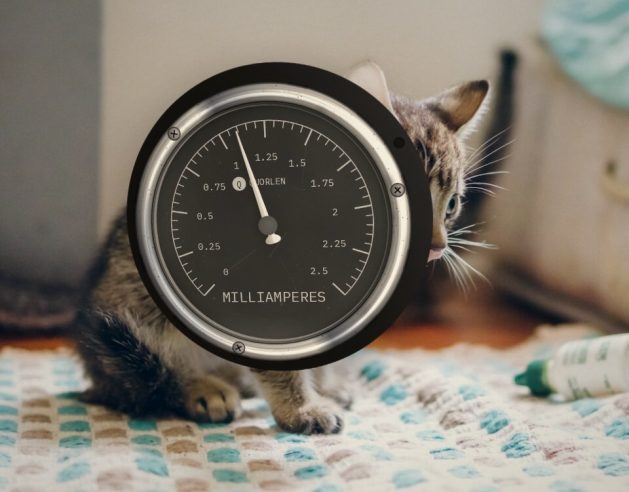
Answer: 1.1 mA
